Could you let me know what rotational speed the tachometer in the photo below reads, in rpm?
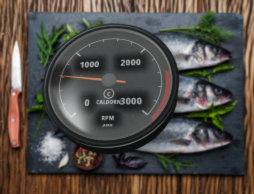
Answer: 600 rpm
